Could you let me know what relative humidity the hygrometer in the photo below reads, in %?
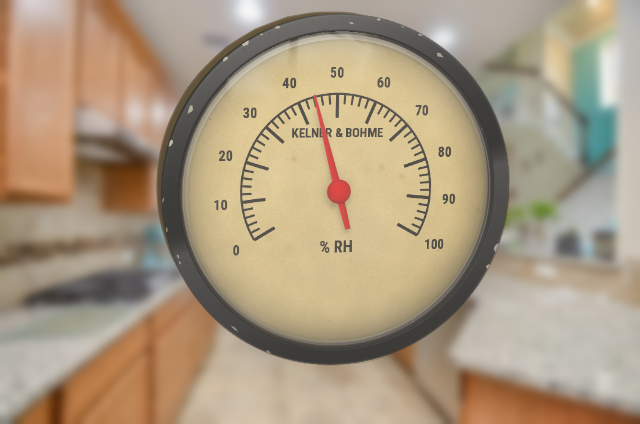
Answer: 44 %
